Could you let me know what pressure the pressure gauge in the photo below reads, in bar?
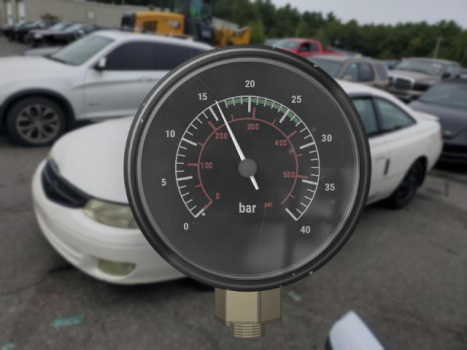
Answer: 16 bar
